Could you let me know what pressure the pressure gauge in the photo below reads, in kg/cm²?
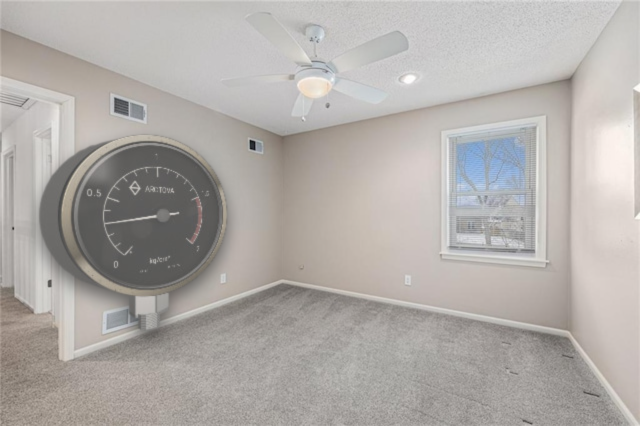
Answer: 0.3 kg/cm²
